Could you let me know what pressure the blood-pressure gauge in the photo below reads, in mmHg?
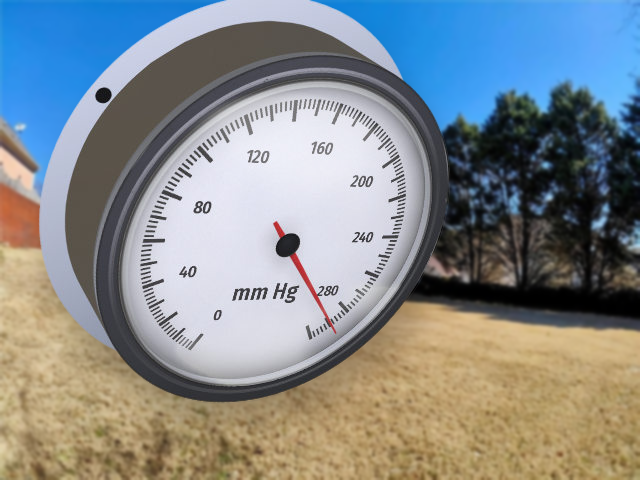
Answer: 290 mmHg
